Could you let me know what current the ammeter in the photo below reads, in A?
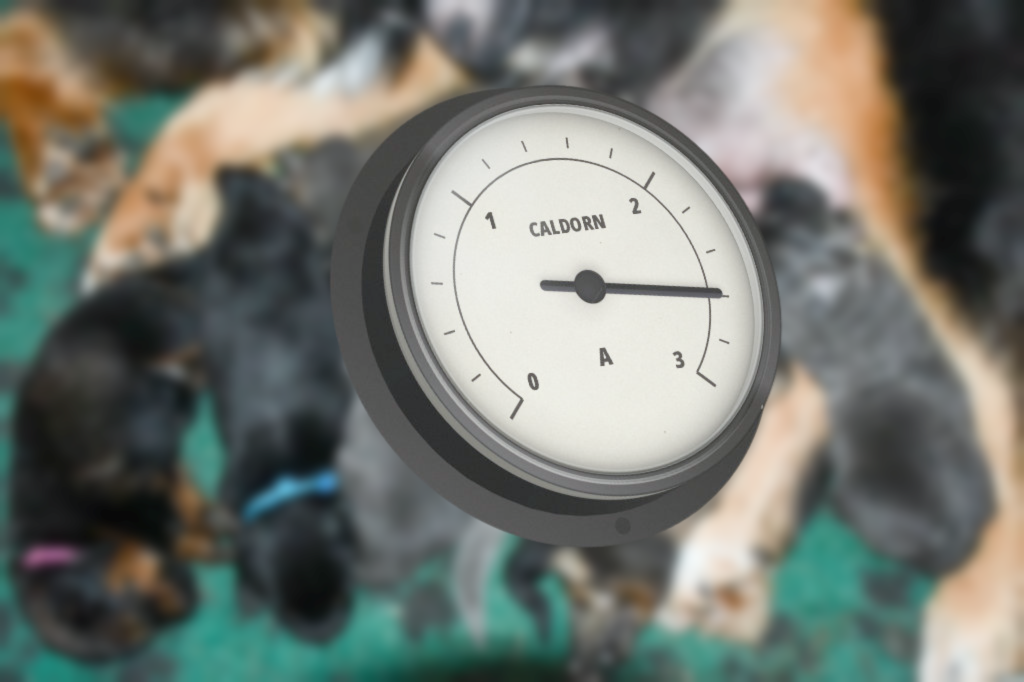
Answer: 2.6 A
